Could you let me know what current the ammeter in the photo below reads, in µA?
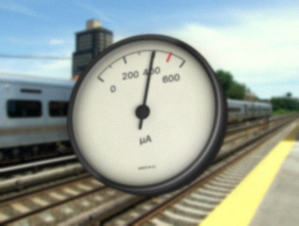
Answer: 400 µA
